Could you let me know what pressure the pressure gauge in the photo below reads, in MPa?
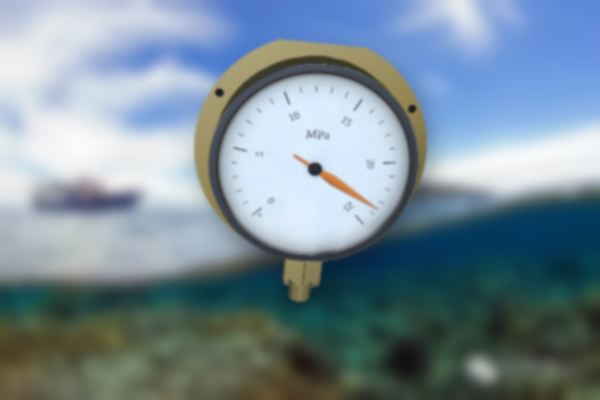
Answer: 23.5 MPa
